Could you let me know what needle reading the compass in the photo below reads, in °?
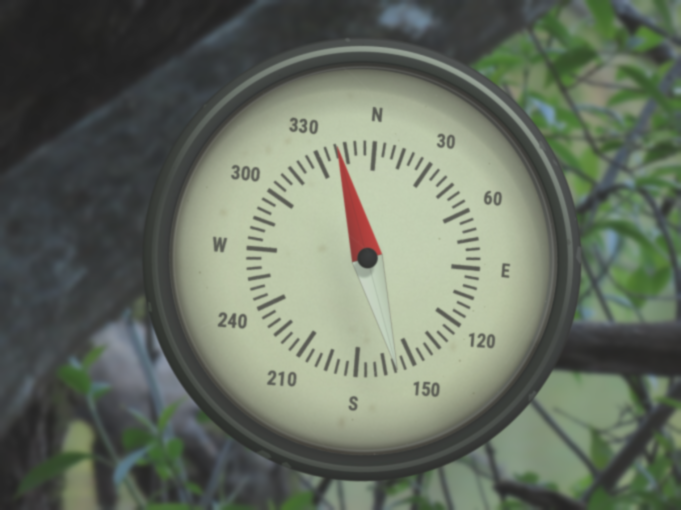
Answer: 340 °
